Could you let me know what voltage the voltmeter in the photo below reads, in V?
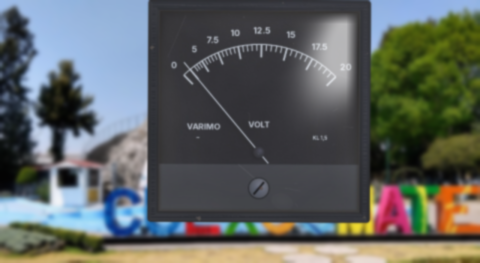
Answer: 2.5 V
